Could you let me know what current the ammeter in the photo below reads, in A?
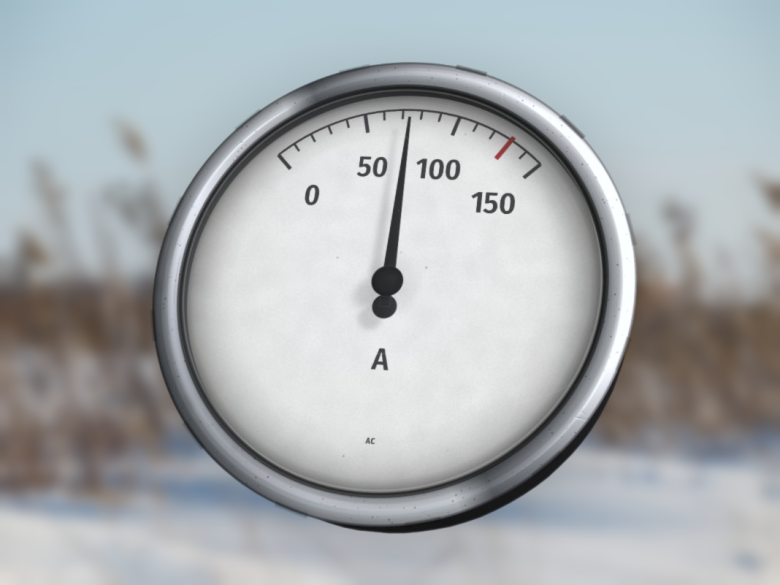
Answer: 75 A
